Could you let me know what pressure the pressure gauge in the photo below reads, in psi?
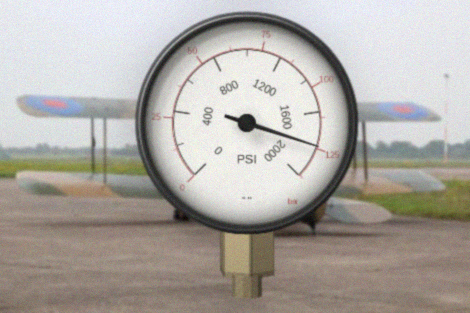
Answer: 1800 psi
